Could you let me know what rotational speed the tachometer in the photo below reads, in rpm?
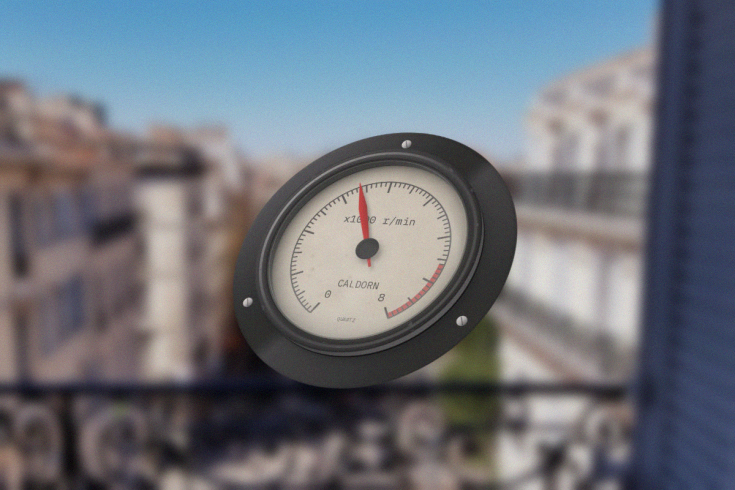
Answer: 3400 rpm
